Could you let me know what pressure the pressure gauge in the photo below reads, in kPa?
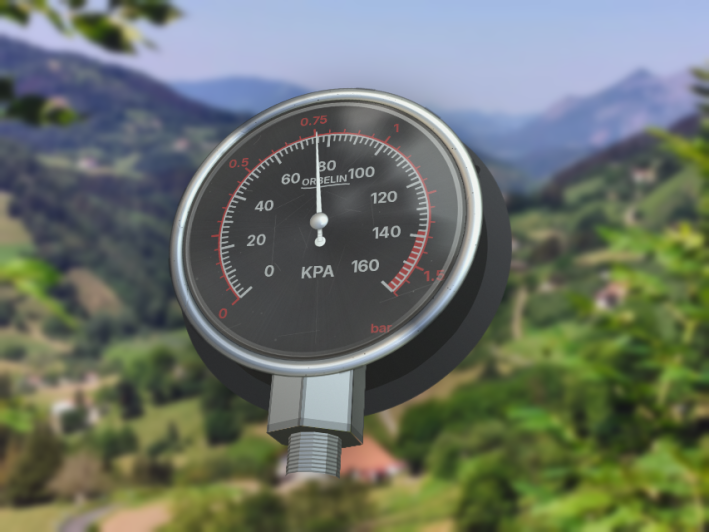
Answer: 76 kPa
